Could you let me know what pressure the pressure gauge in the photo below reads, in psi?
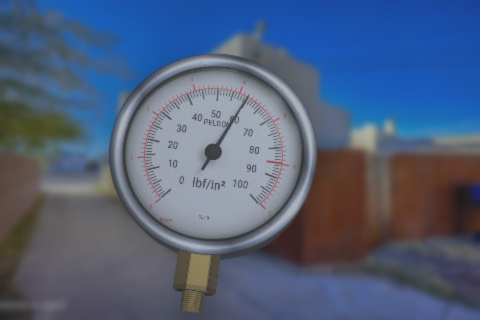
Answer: 60 psi
